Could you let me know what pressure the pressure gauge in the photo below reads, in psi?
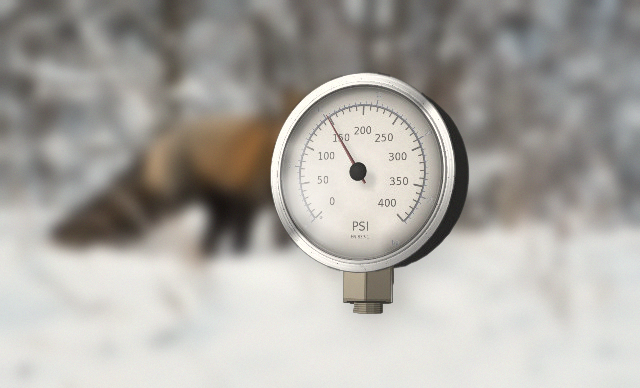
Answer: 150 psi
